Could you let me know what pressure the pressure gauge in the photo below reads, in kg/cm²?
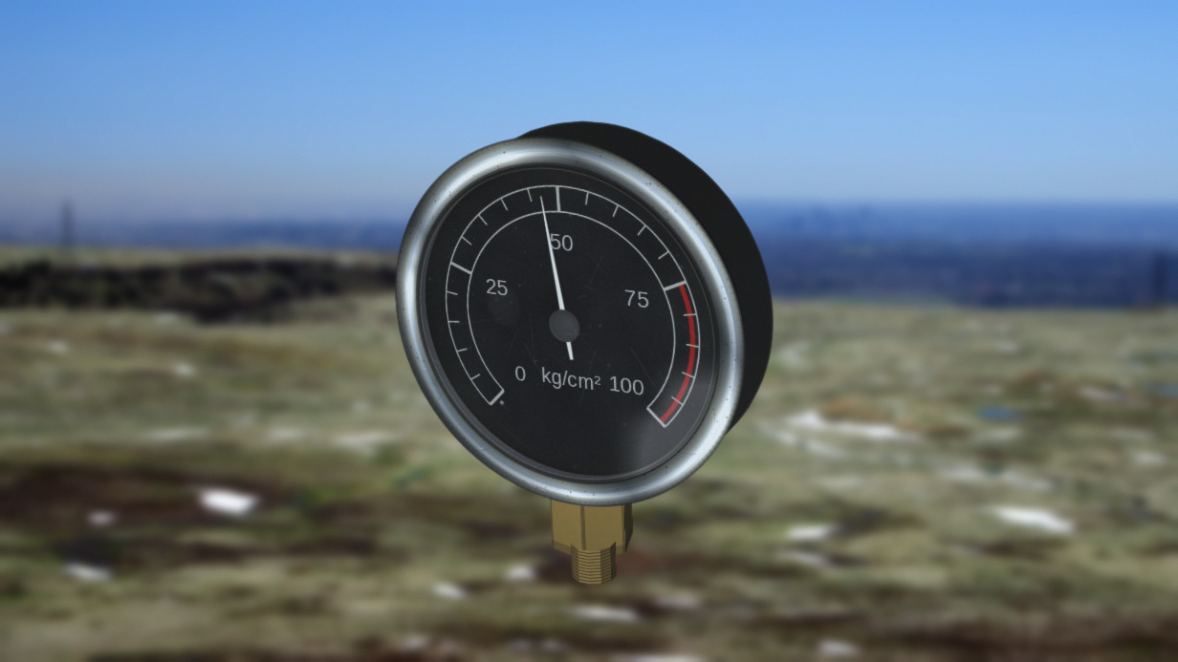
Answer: 47.5 kg/cm²
